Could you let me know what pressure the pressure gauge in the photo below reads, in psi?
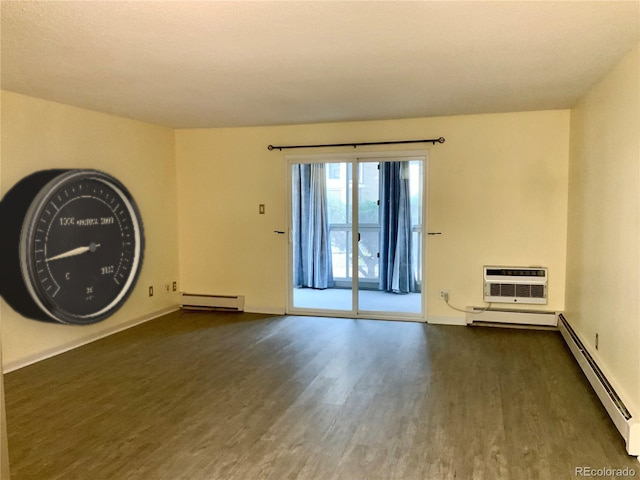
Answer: 400 psi
